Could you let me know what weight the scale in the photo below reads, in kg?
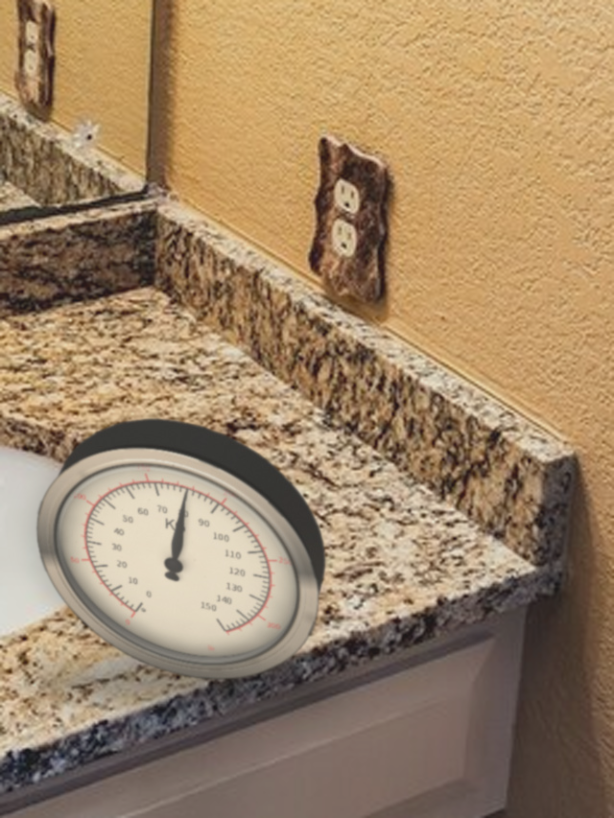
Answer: 80 kg
